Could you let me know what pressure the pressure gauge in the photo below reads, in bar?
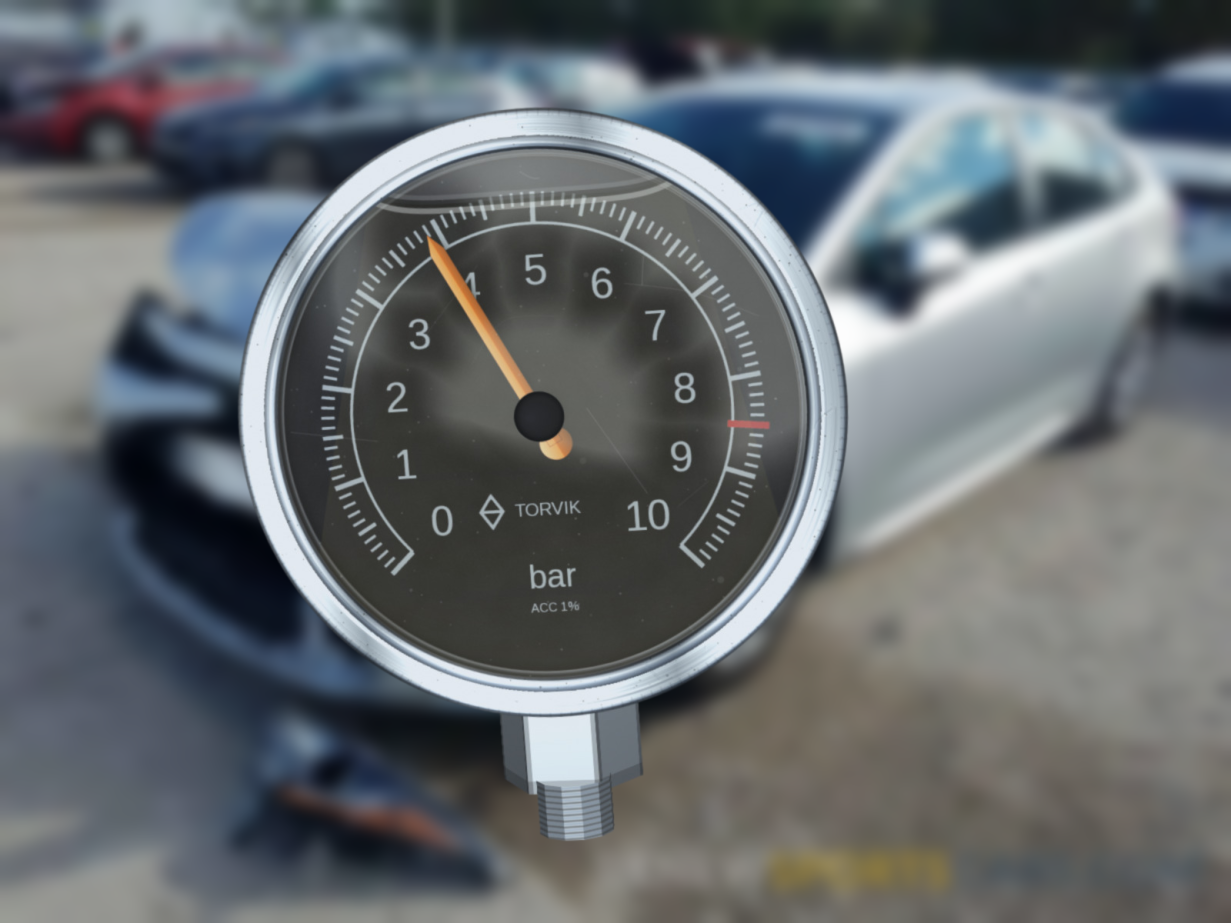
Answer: 3.9 bar
